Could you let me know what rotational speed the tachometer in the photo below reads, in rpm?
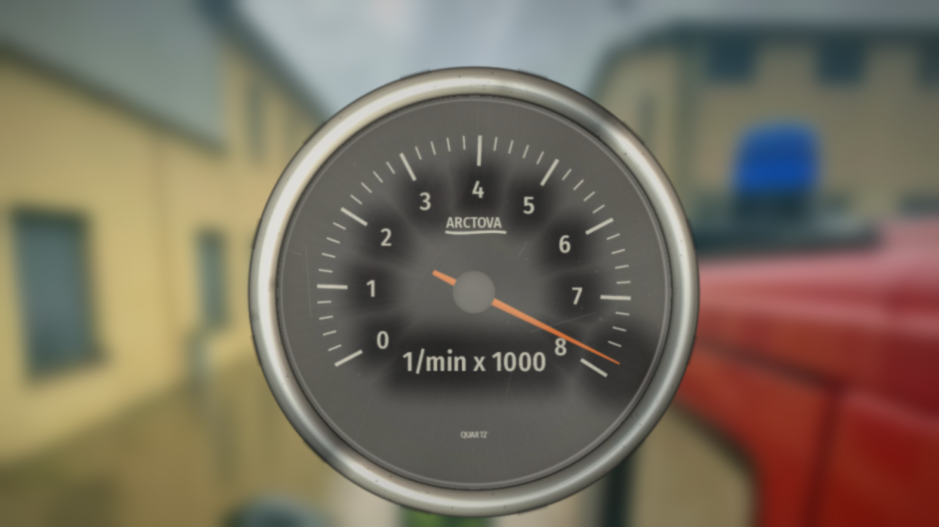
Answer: 7800 rpm
